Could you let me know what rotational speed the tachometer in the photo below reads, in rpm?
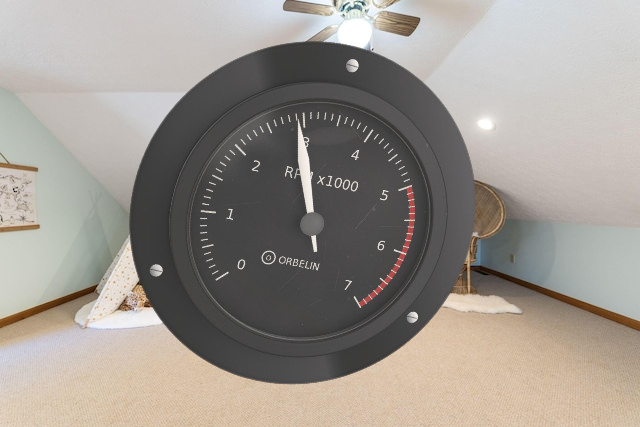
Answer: 2900 rpm
